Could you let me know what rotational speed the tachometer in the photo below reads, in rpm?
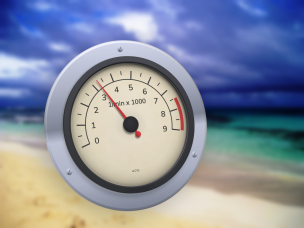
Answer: 3250 rpm
